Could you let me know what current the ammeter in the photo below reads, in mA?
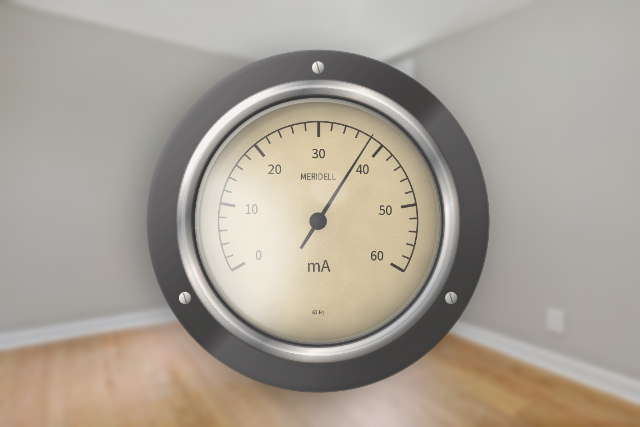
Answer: 38 mA
